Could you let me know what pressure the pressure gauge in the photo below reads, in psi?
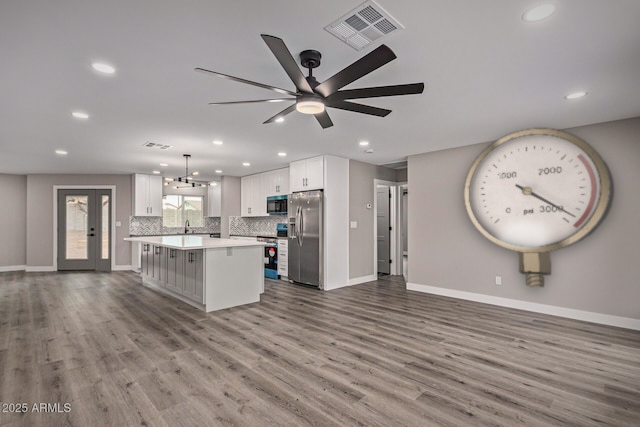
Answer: 2900 psi
